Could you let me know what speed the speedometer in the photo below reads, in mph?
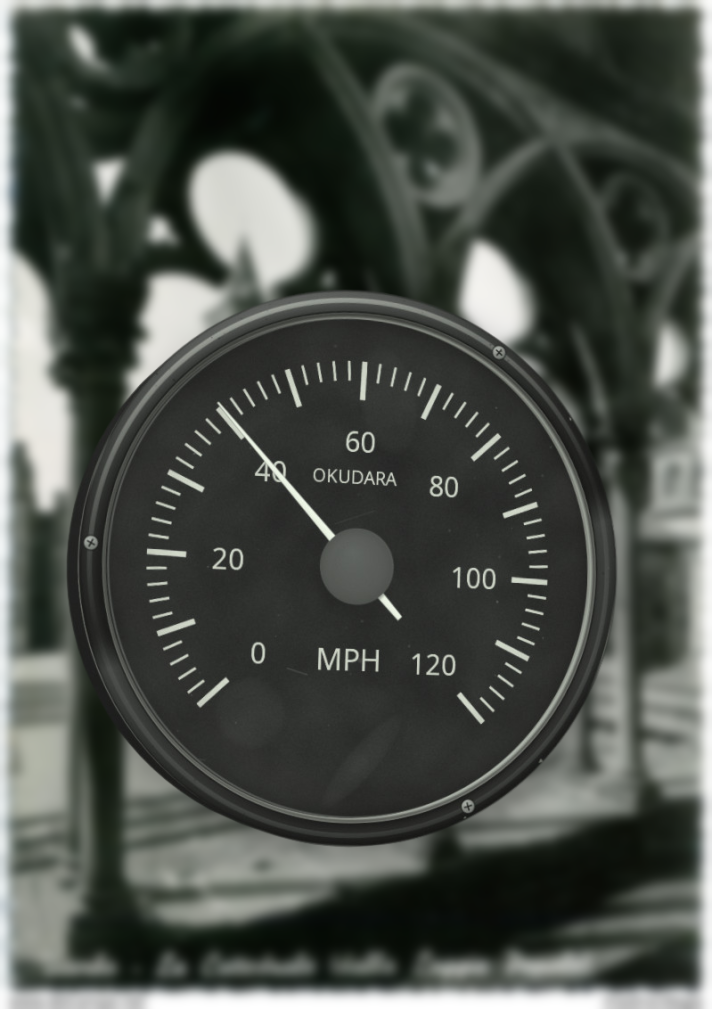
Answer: 40 mph
